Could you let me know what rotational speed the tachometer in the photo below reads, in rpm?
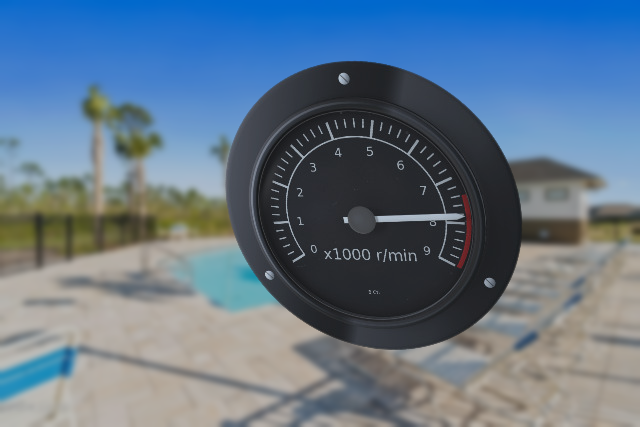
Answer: 7800 rpm
